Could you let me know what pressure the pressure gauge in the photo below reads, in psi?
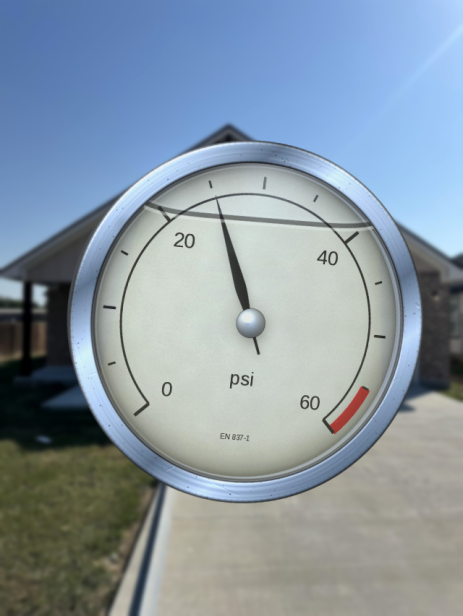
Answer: 25 psi
